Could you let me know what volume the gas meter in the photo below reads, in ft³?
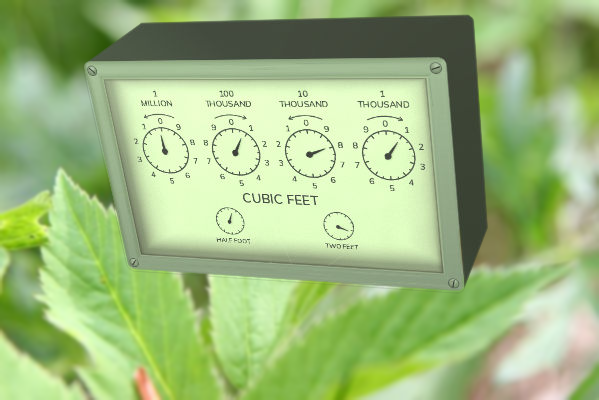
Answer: 8100 ft³
